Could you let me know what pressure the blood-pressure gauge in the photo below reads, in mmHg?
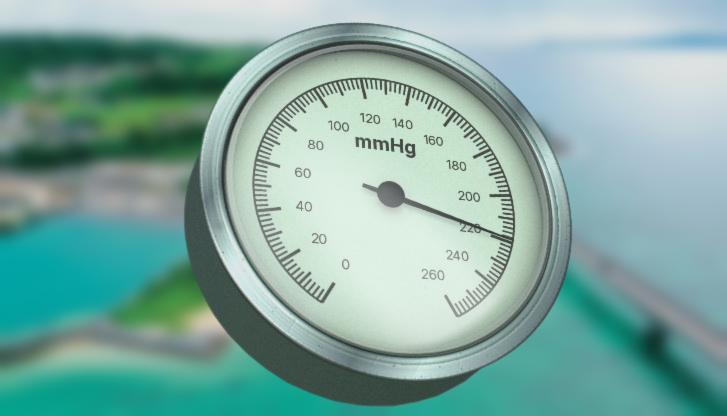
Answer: 220 mmHg
